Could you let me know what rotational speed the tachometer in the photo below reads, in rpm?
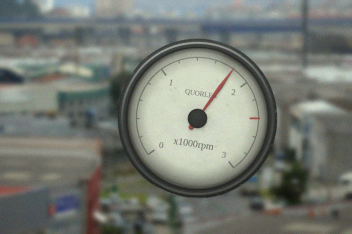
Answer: 1800 rpm
